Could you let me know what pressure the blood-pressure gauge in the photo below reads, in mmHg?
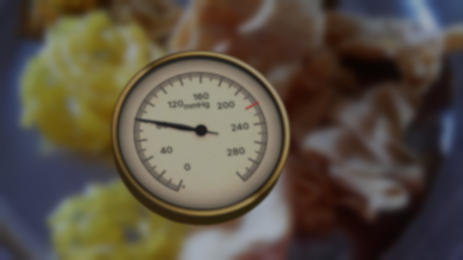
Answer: 80 mmHg
